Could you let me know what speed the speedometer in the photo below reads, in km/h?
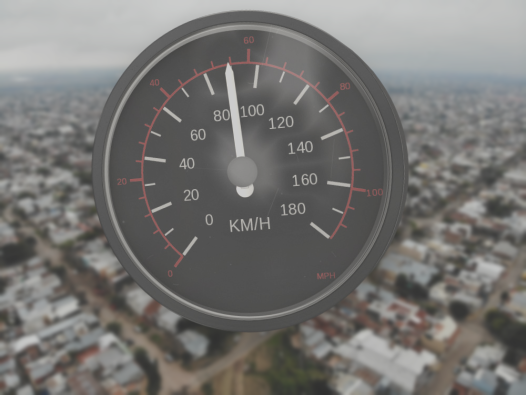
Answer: 90 km/h
